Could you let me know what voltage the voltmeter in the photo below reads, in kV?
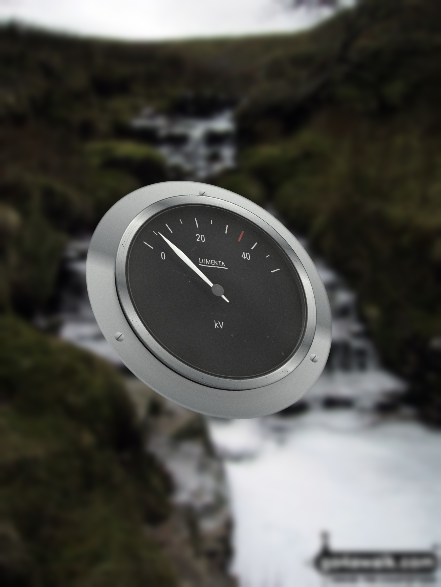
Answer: 5 kV
